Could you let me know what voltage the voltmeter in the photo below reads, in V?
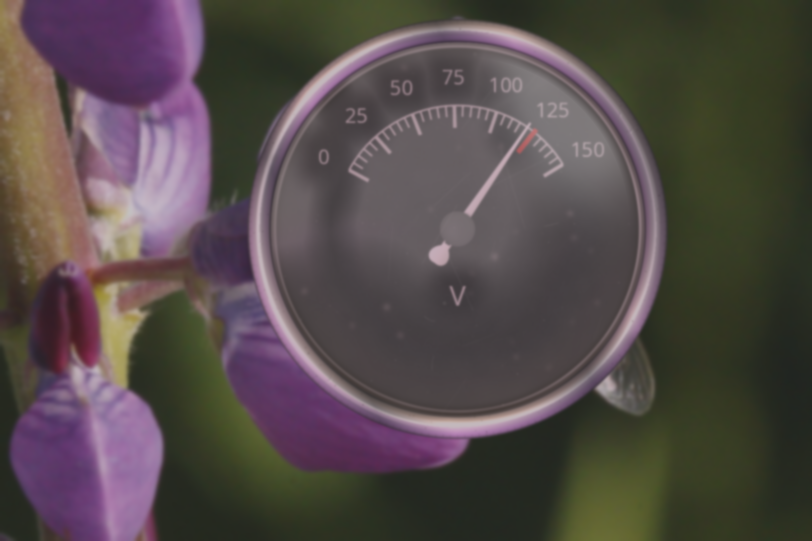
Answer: 120 V
